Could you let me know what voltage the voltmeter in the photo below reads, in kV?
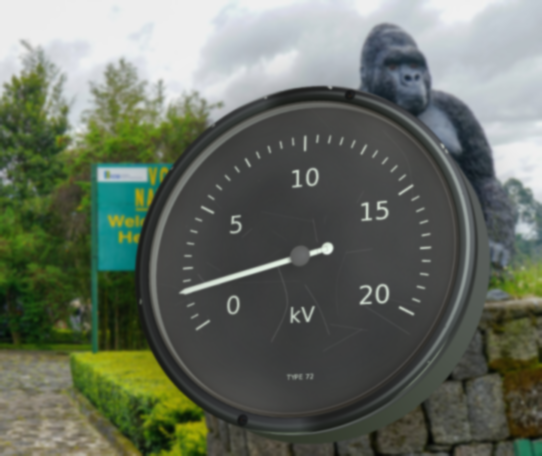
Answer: 1.5 kV
